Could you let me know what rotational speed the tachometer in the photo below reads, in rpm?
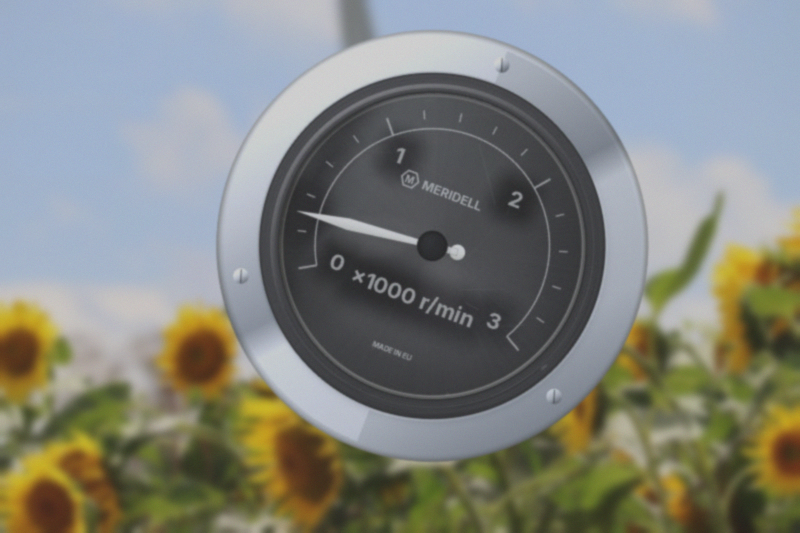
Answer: 300 rpm
